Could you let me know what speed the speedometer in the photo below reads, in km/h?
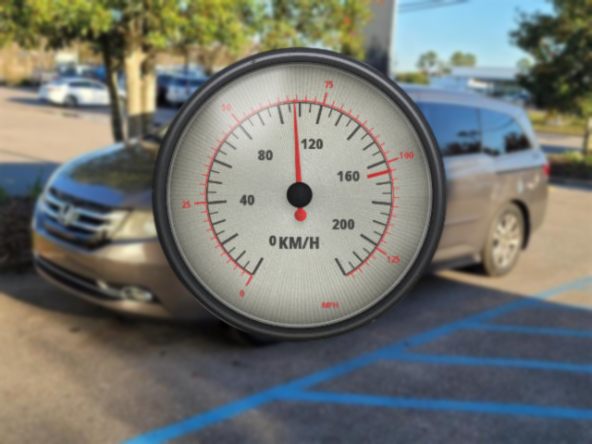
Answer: 107.5 km/h
